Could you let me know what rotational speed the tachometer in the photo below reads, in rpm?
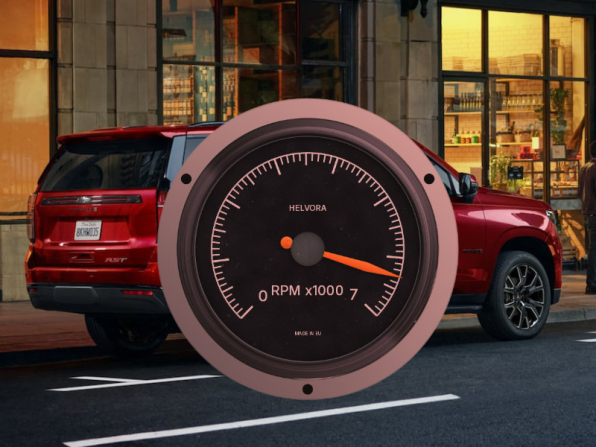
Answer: 6300 rpm
